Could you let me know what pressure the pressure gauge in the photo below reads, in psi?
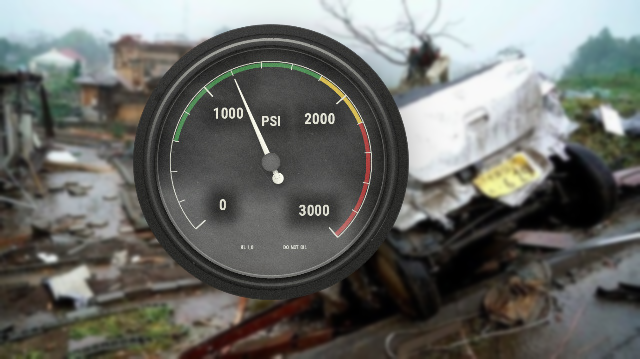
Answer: 1200 psi
